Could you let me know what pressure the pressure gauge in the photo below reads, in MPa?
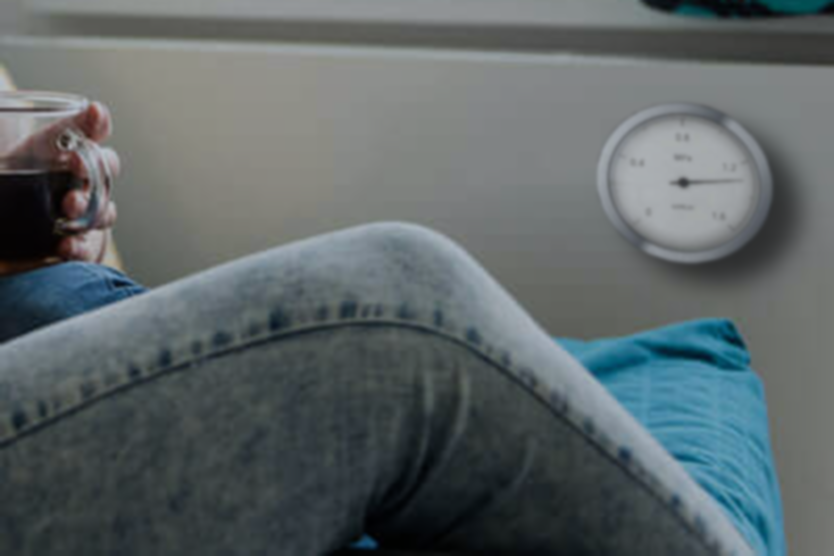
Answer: 1.3 MPa
